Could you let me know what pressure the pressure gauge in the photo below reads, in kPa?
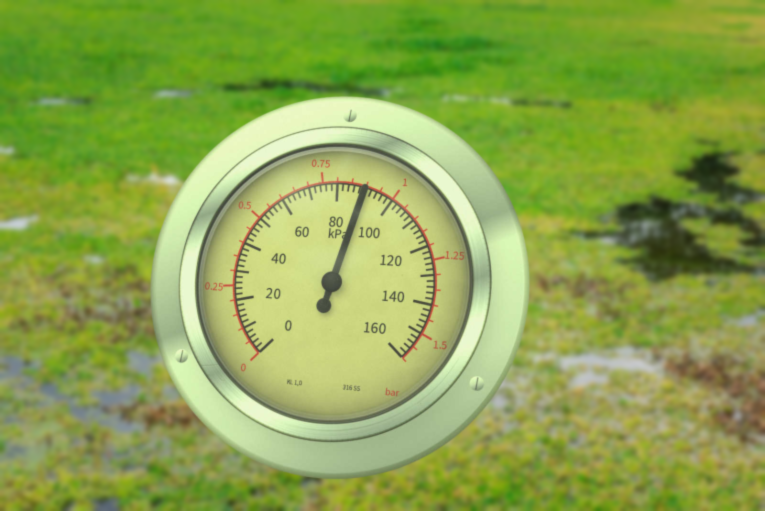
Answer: 90 kPa
